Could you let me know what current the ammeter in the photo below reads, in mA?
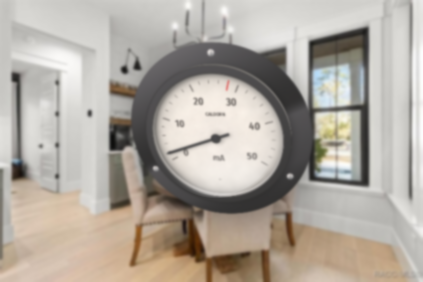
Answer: 2 mA
